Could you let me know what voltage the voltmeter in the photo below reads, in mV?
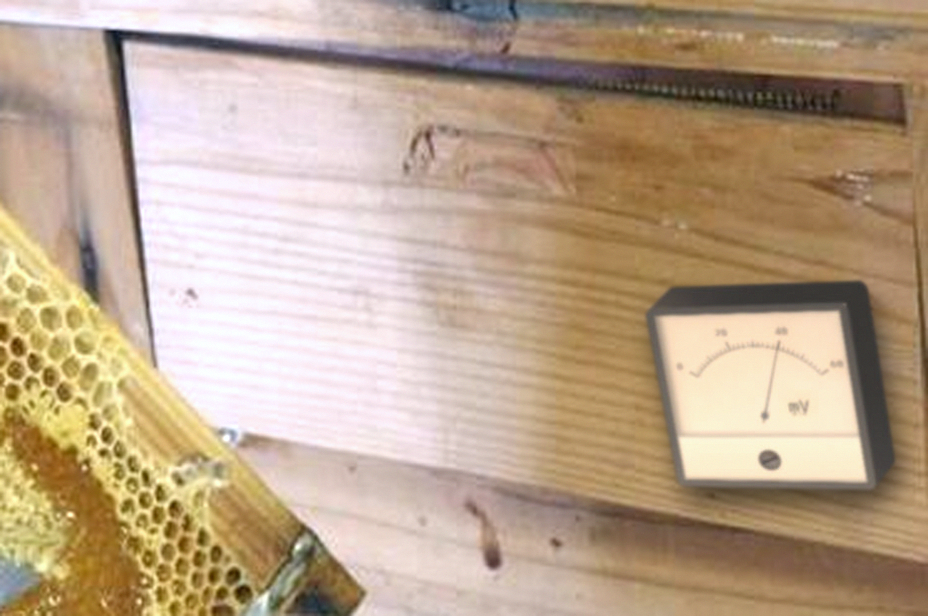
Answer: 40 mV
